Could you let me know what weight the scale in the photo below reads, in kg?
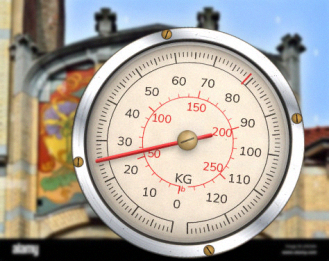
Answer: 25 kg
